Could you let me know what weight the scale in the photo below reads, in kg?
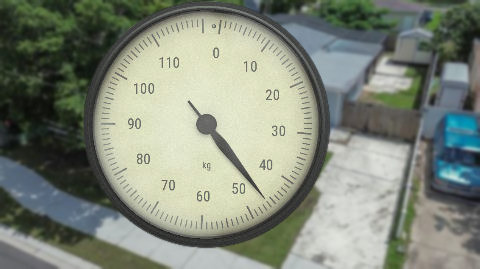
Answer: 46 kg
